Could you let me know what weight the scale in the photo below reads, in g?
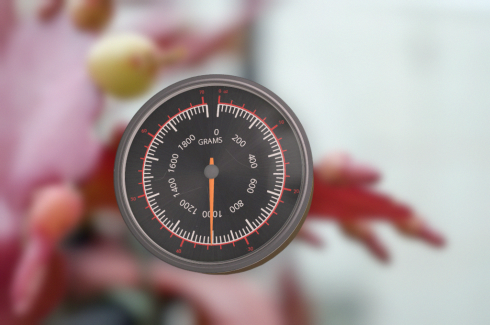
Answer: 1000 g
